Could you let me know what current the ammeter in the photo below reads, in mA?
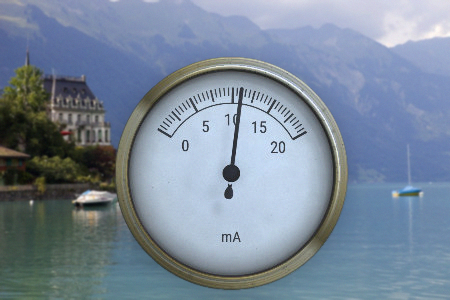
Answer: 11 mA
